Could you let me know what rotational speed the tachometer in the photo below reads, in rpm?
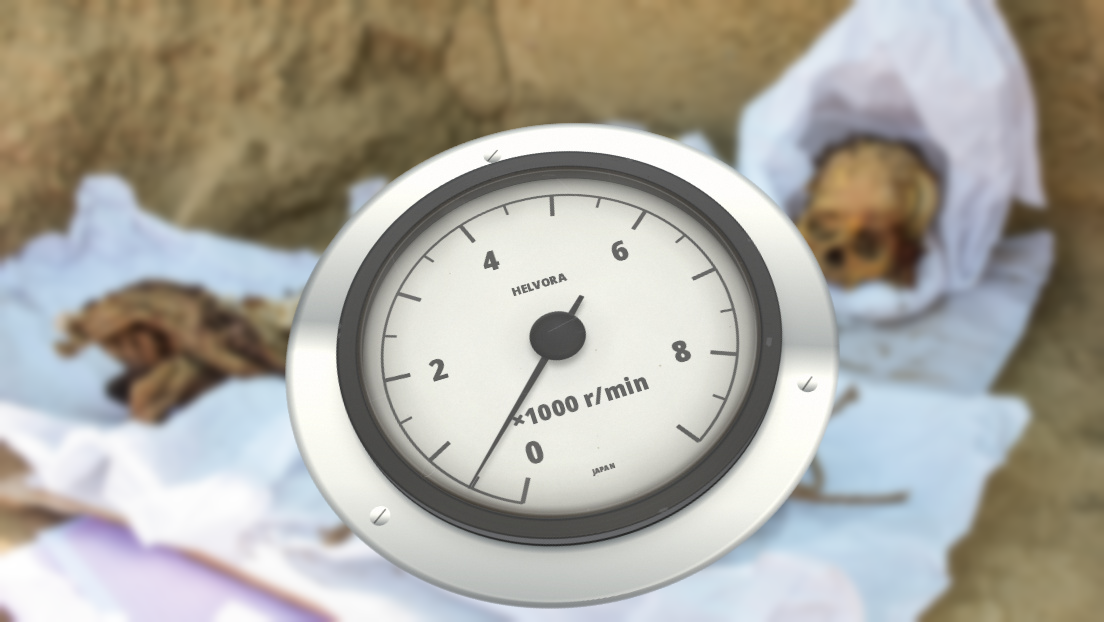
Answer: 500 rpm
